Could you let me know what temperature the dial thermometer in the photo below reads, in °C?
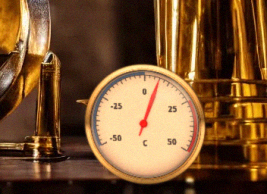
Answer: 7.5 °C
